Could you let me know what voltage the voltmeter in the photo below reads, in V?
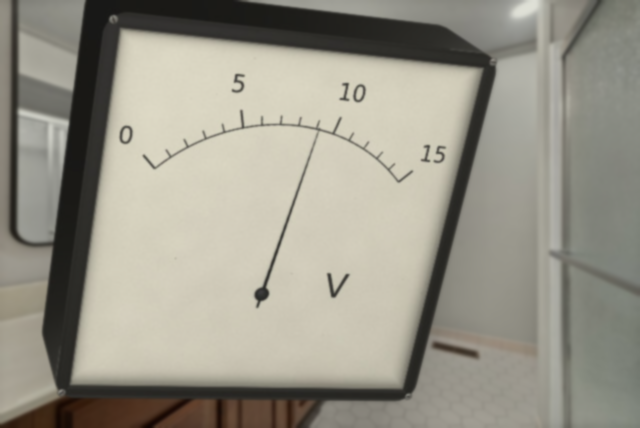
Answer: 9 V
